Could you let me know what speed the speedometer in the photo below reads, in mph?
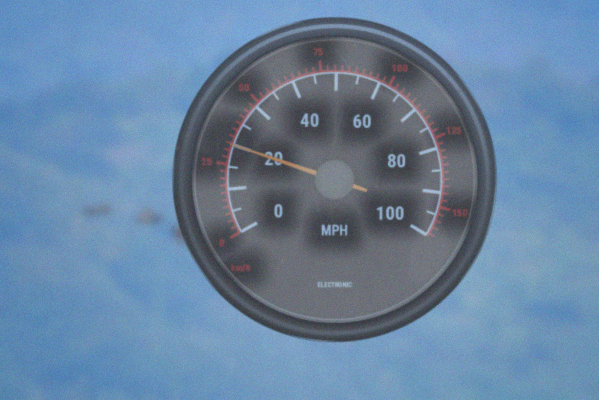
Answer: 20 mph
